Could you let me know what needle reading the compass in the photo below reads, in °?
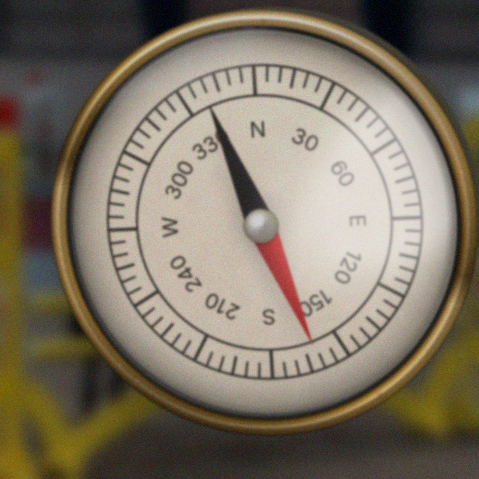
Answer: 160 °
